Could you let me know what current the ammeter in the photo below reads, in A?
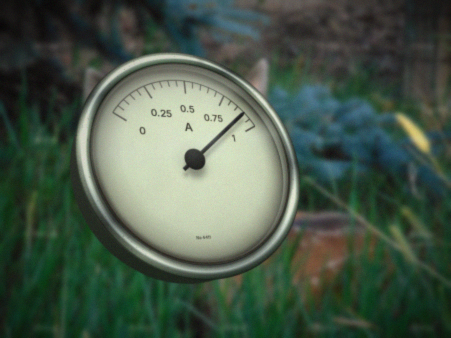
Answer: 0.9 A
